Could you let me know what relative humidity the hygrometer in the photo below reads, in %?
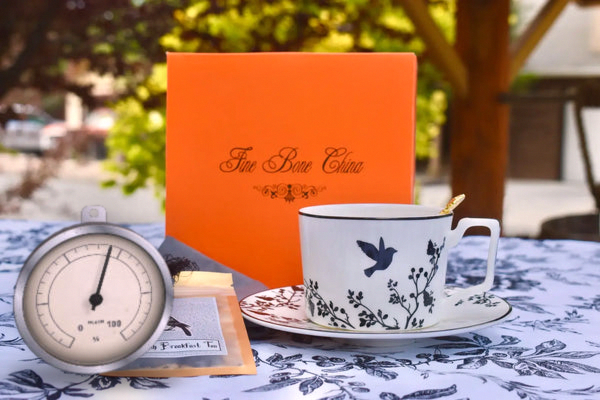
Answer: 56 %
